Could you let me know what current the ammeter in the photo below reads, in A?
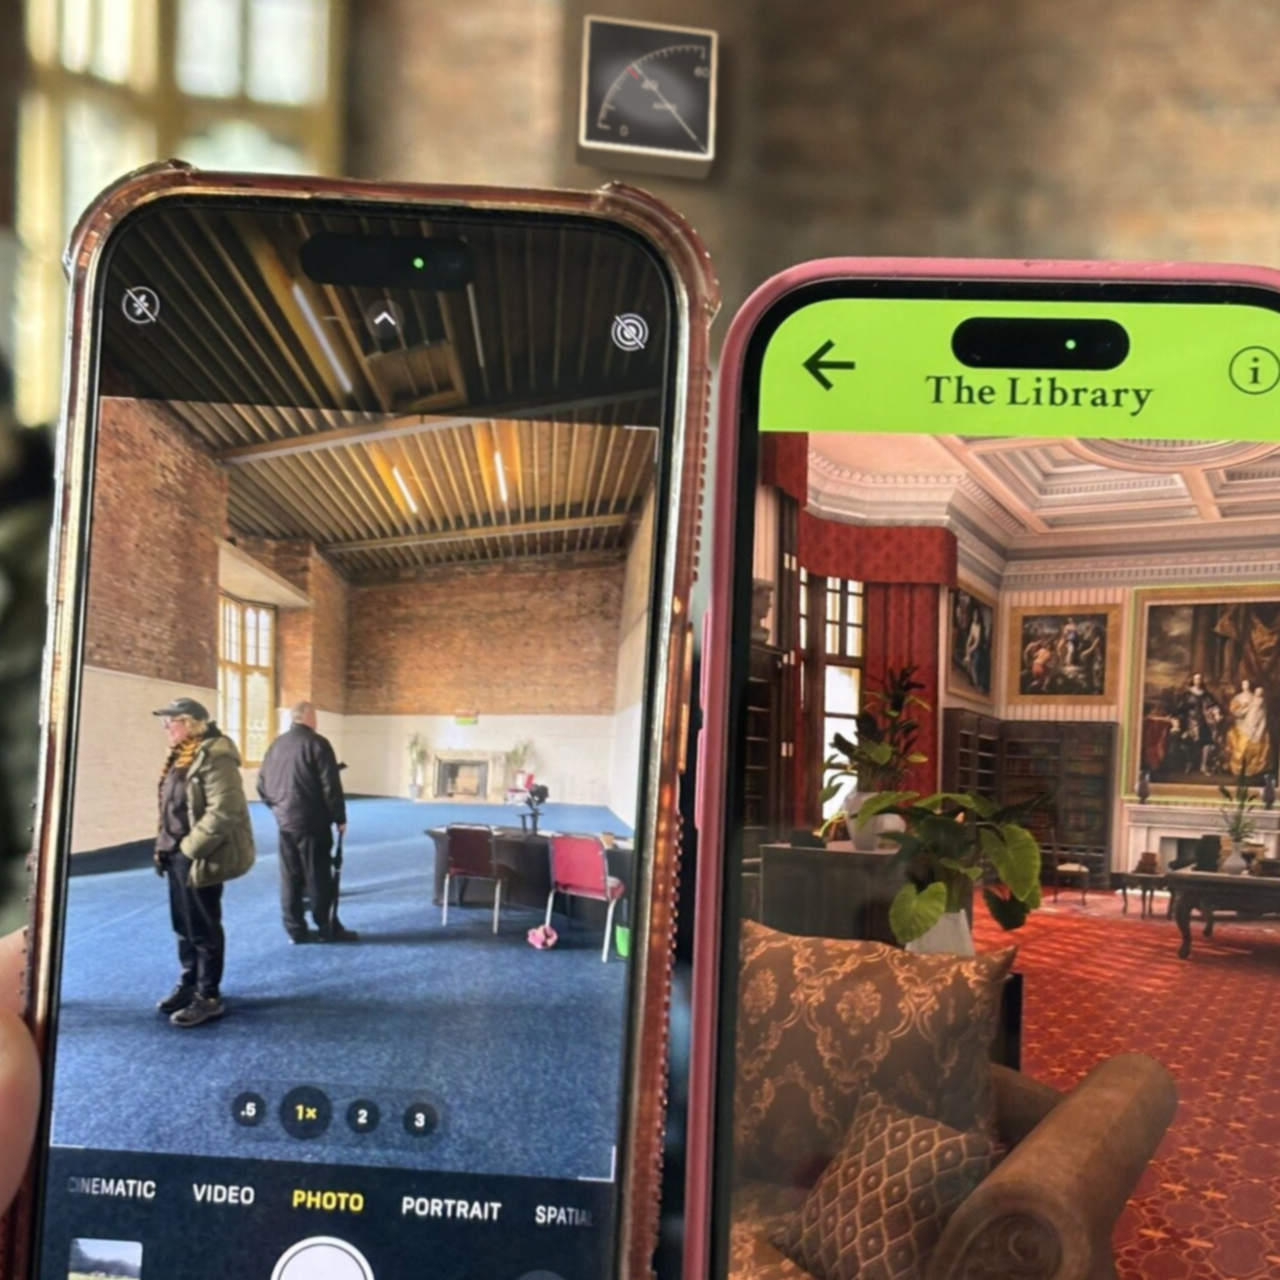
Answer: 40 A
